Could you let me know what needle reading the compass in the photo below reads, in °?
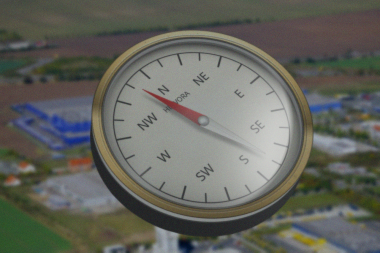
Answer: 345 °
